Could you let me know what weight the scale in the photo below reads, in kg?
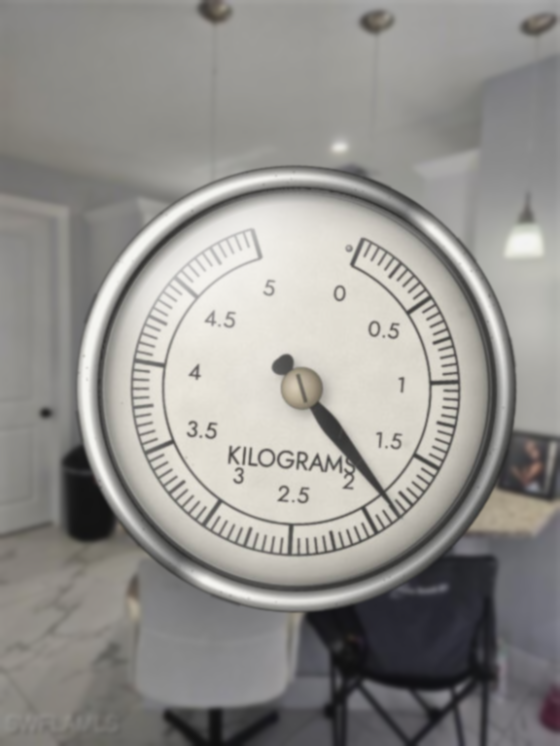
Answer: 1.85 kg
